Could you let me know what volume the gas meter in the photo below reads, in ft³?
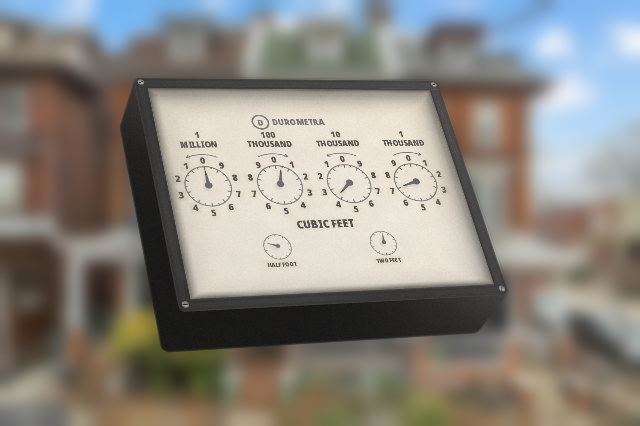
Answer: 3700 ft³
